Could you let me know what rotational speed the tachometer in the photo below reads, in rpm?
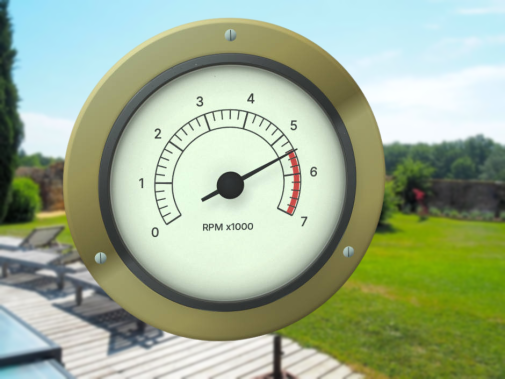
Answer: 5400 rpm
